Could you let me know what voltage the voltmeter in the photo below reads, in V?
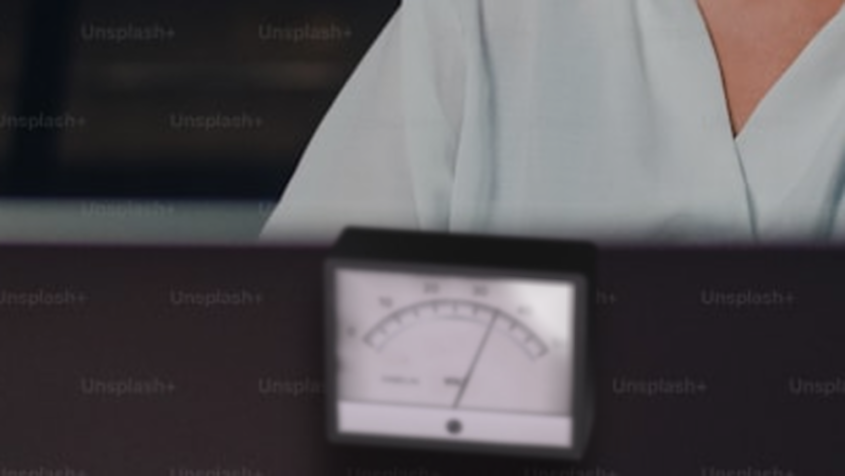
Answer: 35 V
